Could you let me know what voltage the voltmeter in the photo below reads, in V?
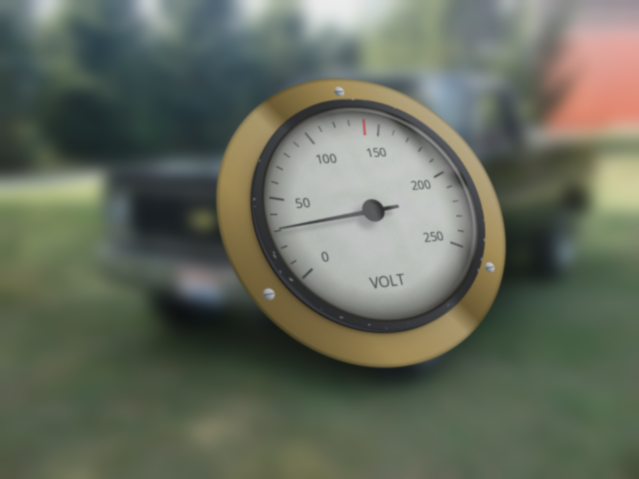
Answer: 30 V
